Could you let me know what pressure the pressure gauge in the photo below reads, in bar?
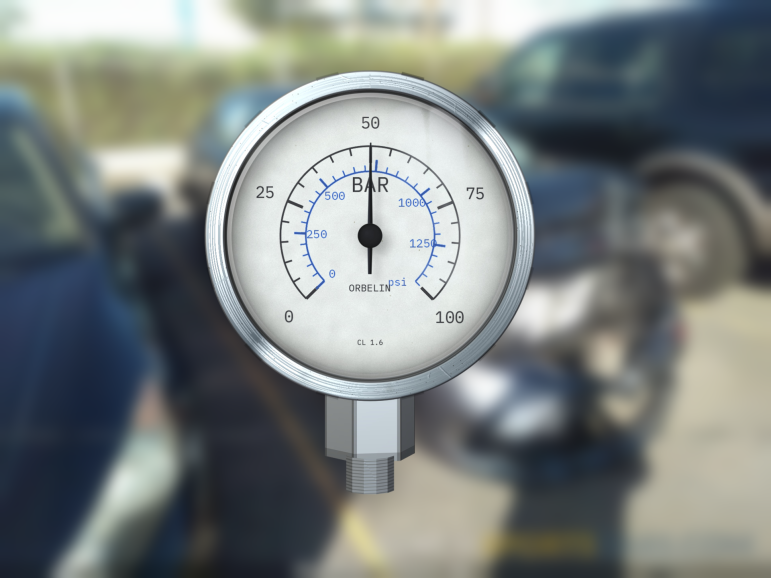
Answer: 50 bar
